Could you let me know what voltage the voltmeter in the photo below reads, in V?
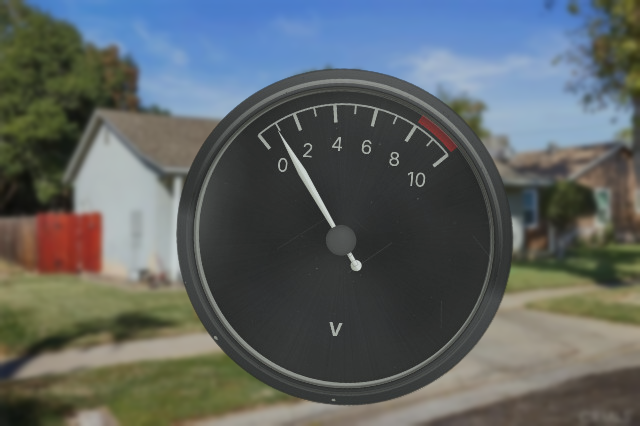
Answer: 1 V
